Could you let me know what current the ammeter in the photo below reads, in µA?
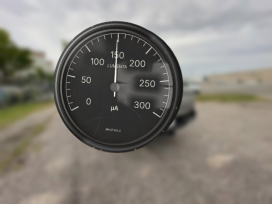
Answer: 150 µA
